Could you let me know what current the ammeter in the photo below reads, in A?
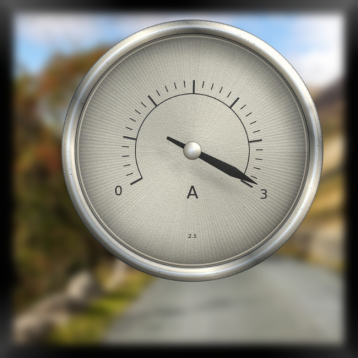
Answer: 2.95 A
